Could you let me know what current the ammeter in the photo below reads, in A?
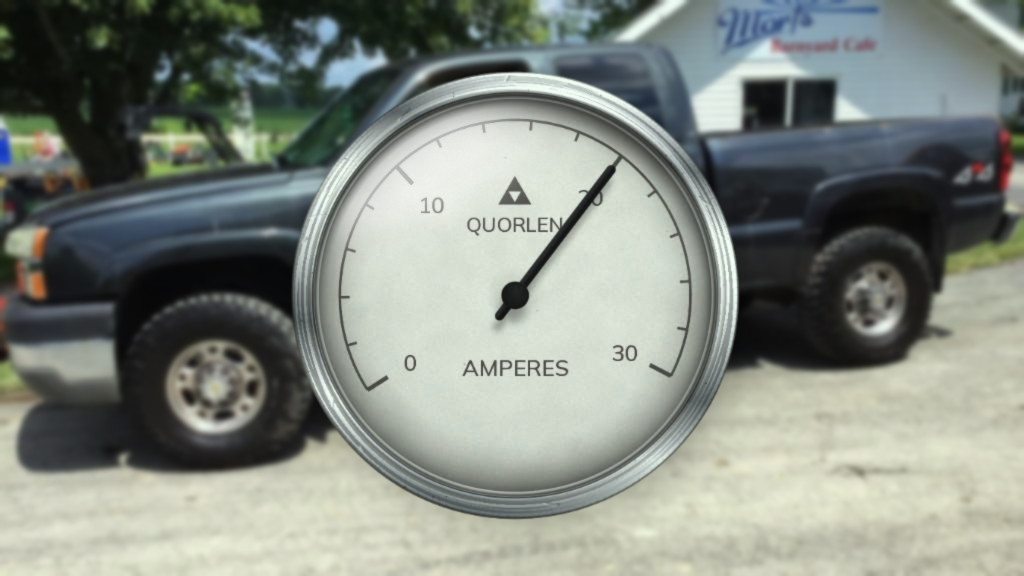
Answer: 20 A
